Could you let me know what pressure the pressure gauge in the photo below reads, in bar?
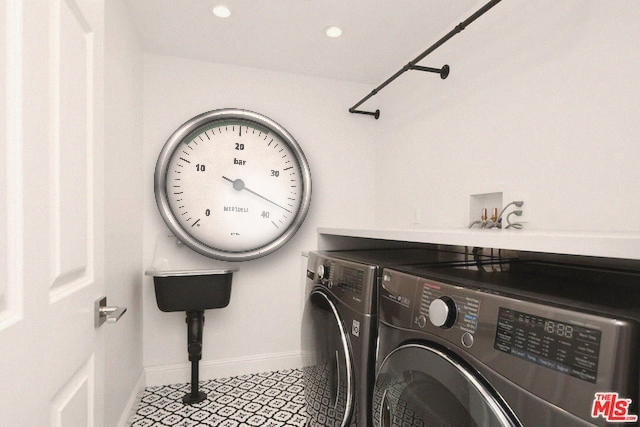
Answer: 37 bar
